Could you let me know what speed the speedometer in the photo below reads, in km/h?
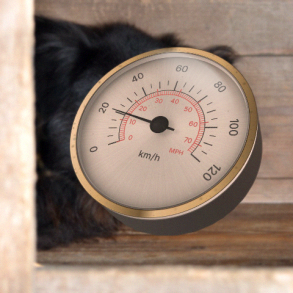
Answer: 20 km/h
